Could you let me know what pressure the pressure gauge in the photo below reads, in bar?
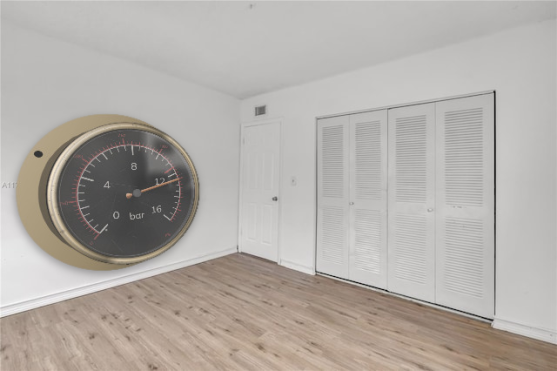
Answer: 12.5 bar
